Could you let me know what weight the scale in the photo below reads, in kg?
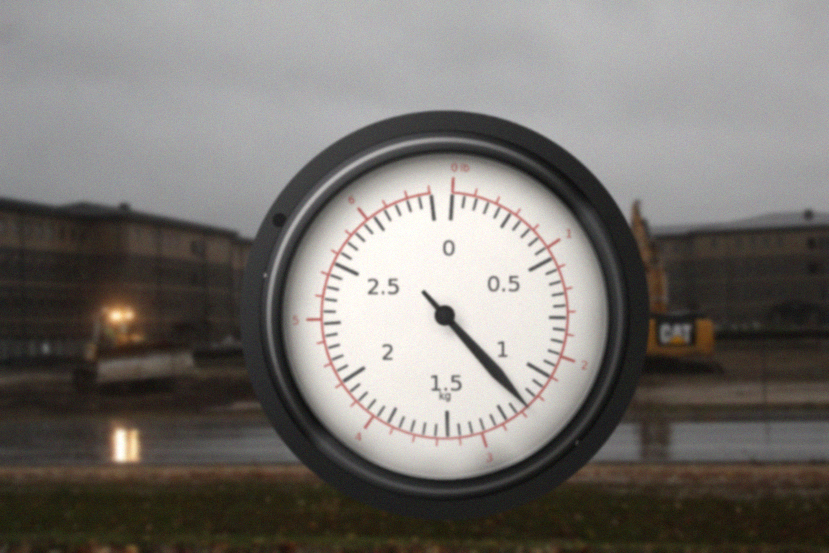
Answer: 1.15 kg
